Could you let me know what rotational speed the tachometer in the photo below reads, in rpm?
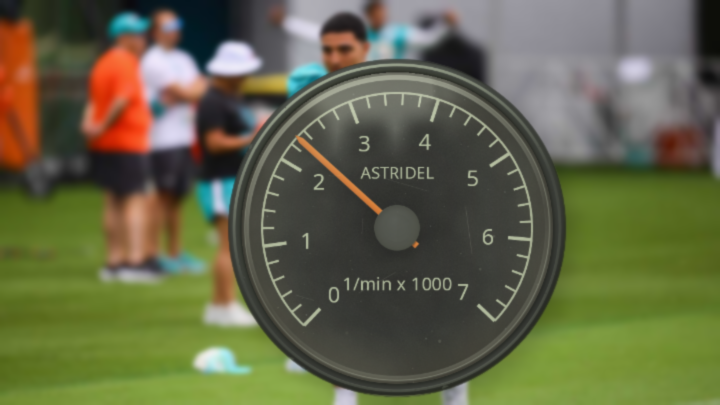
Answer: 2300 rpm
